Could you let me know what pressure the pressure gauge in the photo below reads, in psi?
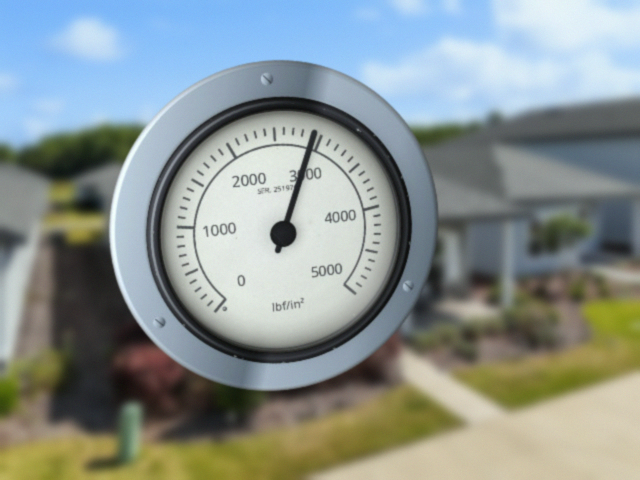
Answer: 2900 psi
